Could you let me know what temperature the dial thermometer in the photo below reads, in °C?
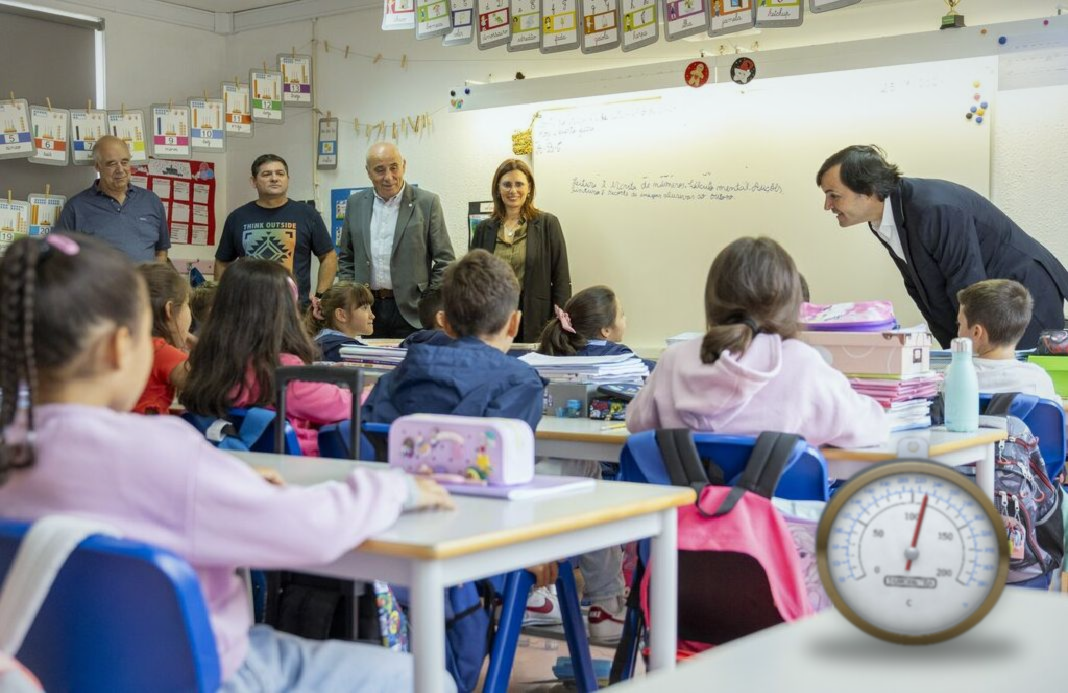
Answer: 110 °C
